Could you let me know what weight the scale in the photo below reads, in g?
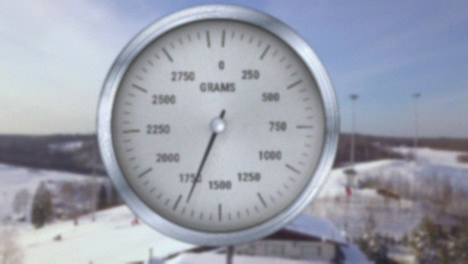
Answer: 1700 g
